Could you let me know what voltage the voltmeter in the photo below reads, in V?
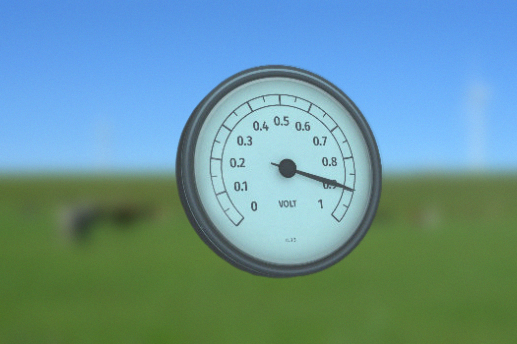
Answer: 0.9 V
